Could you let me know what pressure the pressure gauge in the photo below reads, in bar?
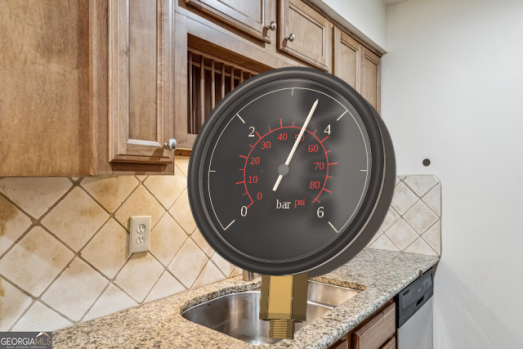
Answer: 3.5 bar
